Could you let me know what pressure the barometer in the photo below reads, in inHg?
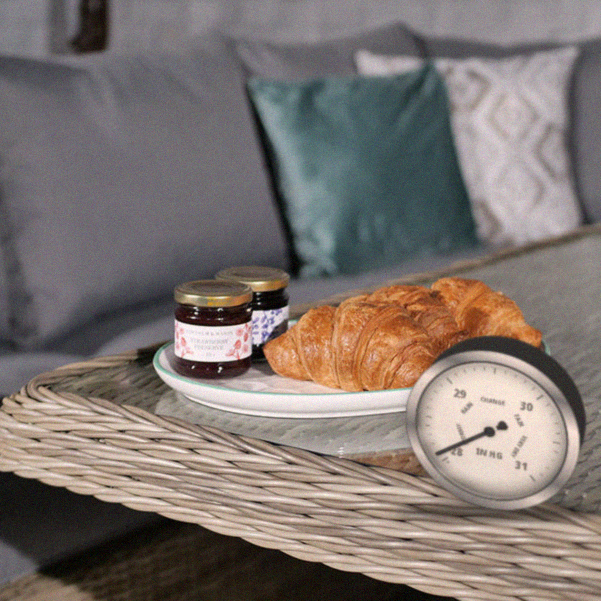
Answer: 28.1 inHg
